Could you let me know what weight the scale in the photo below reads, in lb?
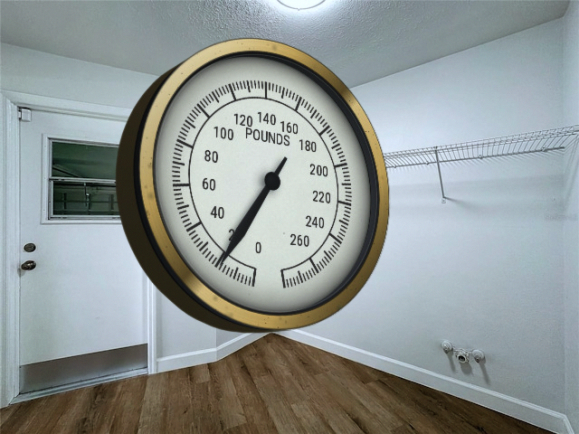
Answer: 20 lb
